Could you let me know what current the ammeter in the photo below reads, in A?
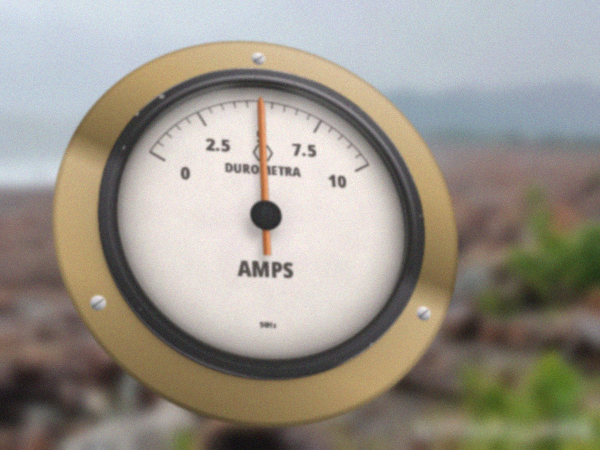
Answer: 5 A
